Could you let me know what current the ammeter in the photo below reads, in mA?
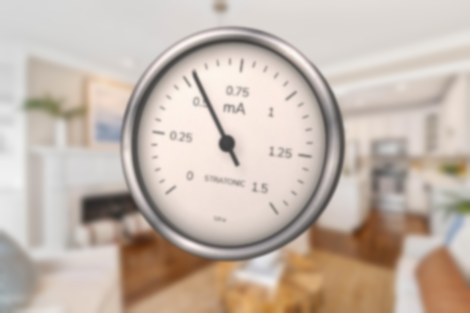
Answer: 0.55 mA
